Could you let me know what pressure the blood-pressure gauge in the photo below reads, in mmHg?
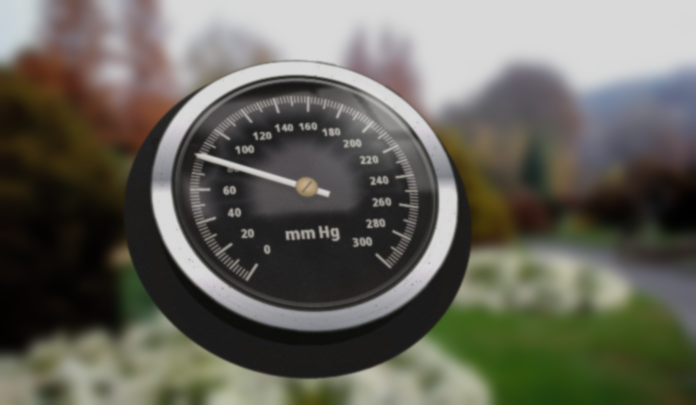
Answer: 80 mmHg
